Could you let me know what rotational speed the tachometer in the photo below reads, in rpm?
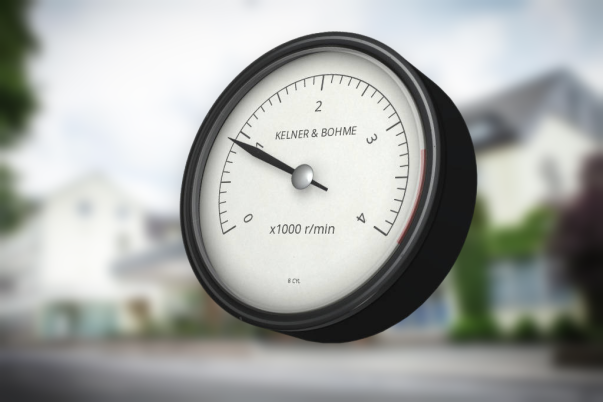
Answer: 900 rpm
